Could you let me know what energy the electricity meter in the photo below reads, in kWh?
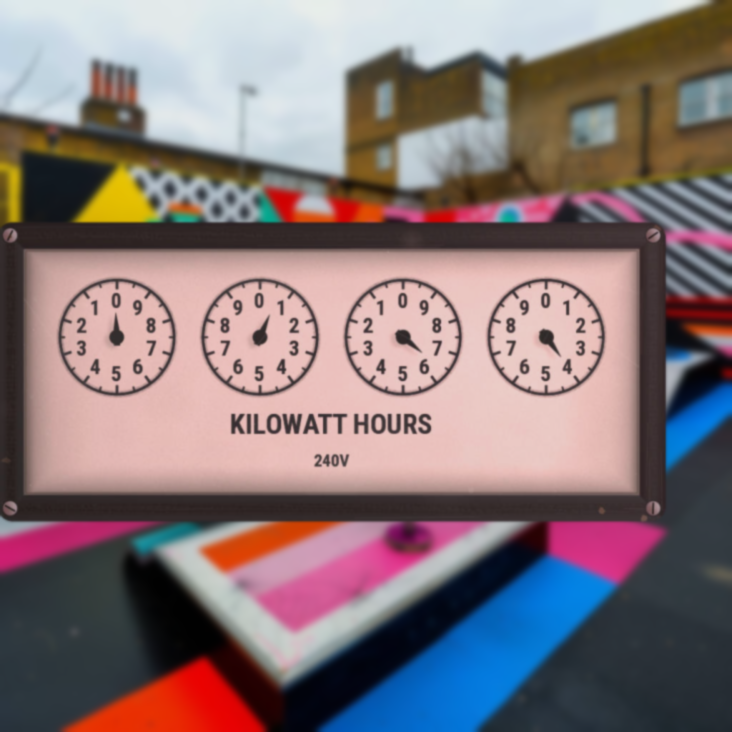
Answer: 64 kWh
